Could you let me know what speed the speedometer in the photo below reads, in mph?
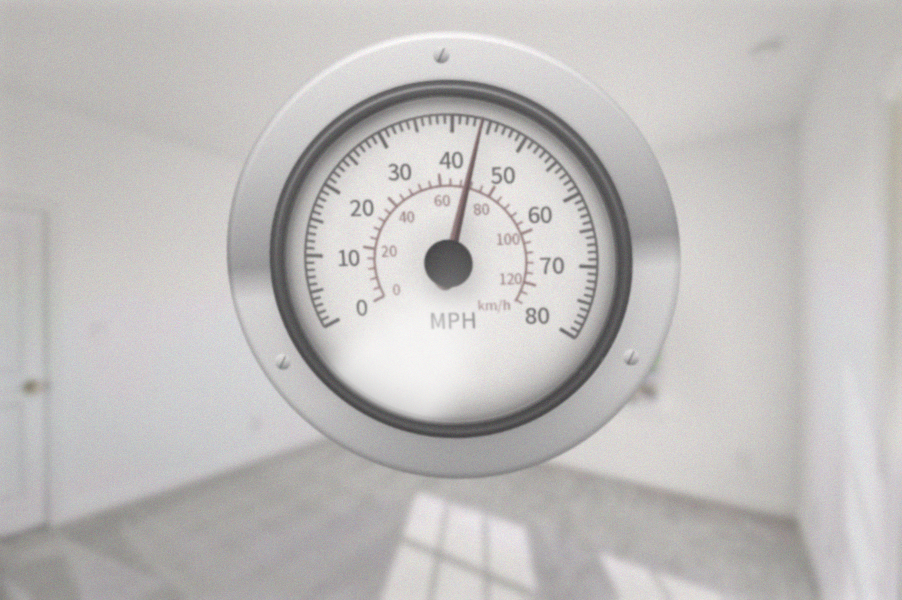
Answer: 44 mph
